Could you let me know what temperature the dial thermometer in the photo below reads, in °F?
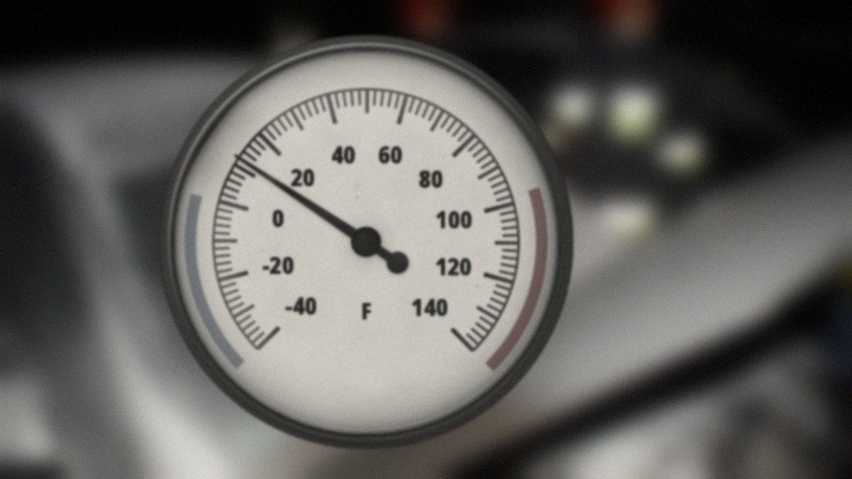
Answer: 12 °F
